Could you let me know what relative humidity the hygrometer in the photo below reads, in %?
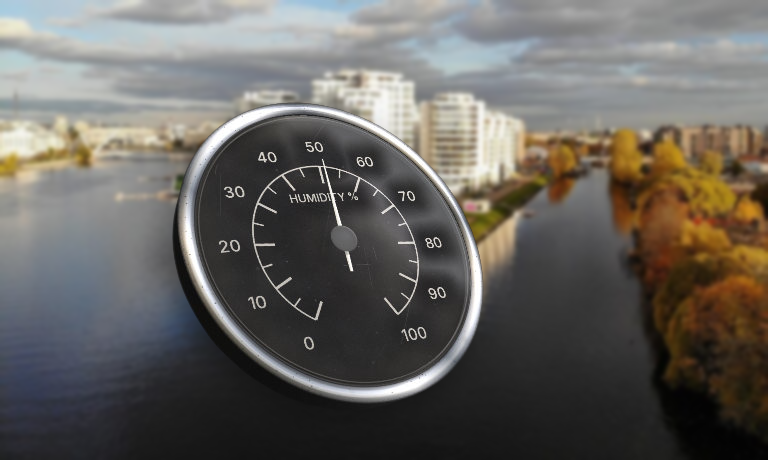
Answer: 50 %
